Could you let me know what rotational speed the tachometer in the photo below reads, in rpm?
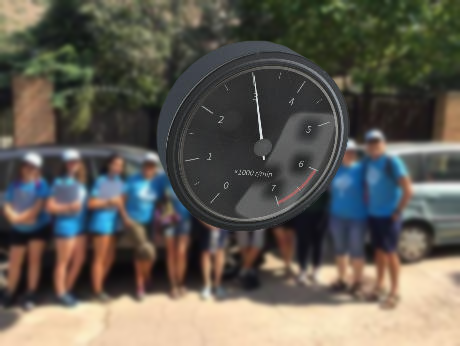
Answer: 3000 rpm
